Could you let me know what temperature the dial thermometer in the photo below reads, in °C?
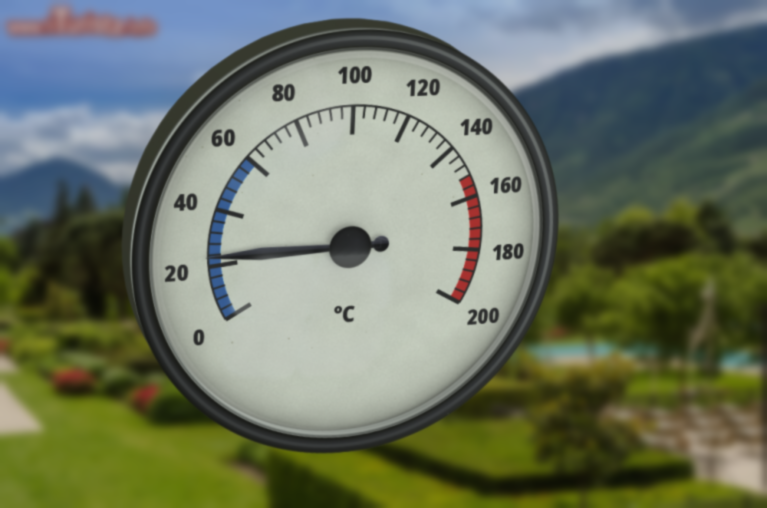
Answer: 24 °C
